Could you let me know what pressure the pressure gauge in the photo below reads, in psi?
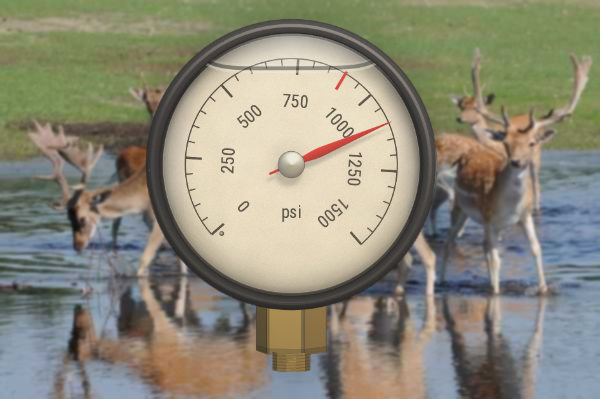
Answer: 1100 psi
